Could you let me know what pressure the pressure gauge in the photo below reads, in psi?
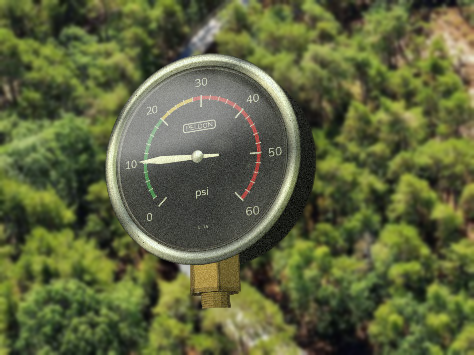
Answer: 10 psi
